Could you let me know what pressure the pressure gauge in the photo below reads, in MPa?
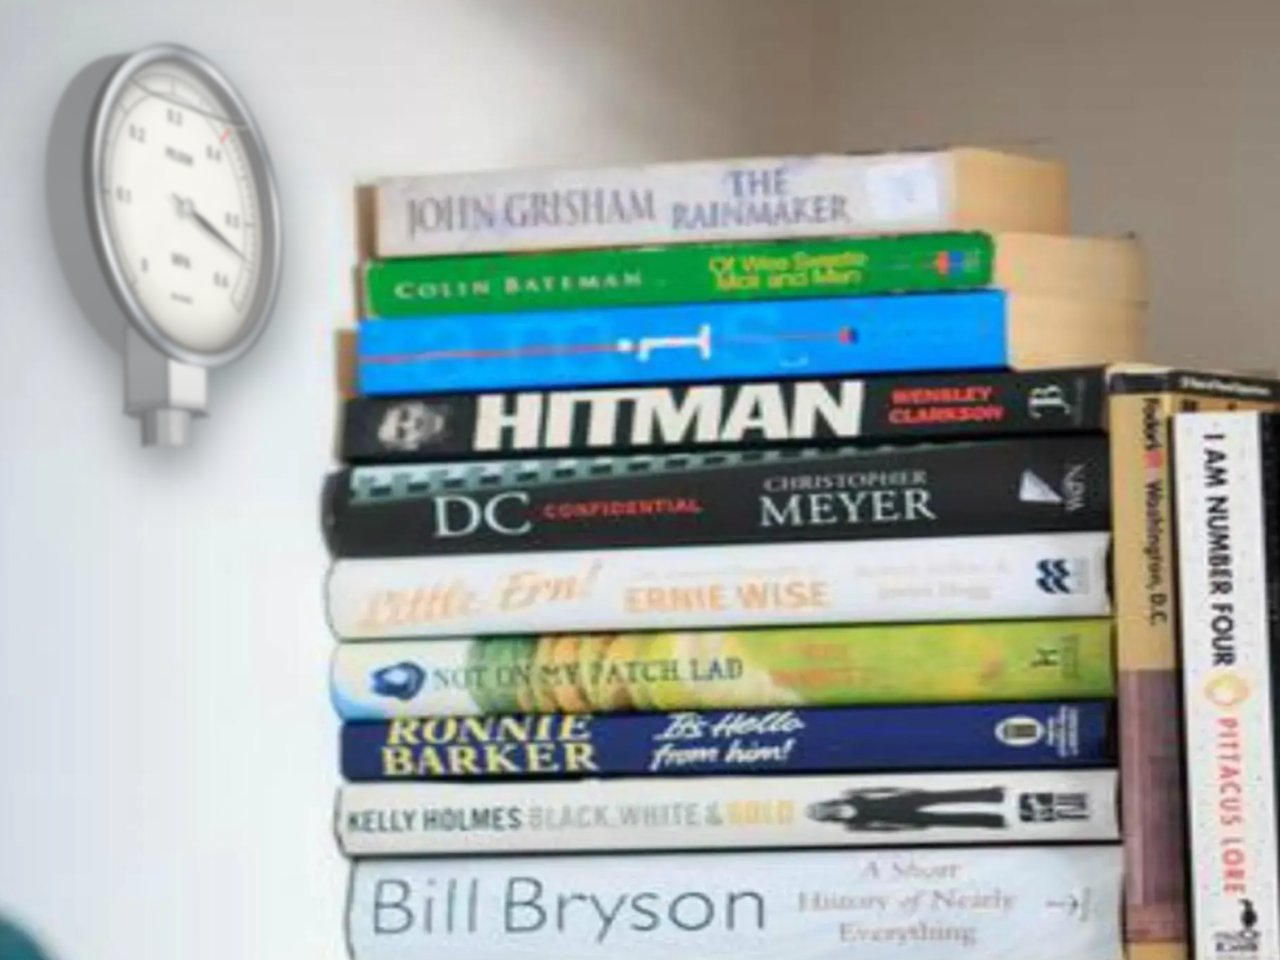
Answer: 0.55 MPa
